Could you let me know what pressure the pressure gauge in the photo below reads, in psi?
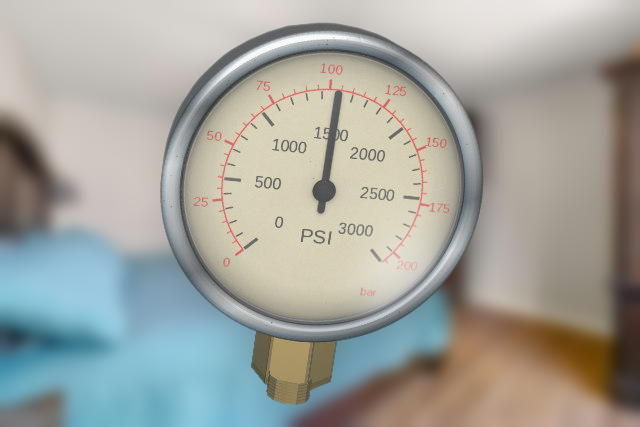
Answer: 1500 psi
